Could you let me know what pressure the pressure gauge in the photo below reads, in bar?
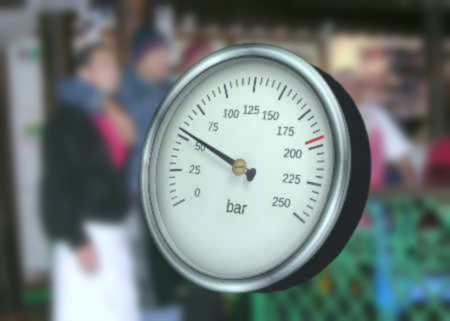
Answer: 55 bar
